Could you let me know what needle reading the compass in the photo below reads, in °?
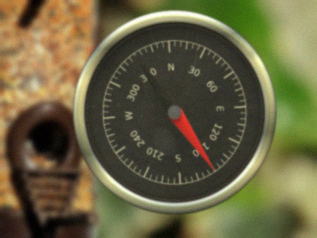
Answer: 150 °
